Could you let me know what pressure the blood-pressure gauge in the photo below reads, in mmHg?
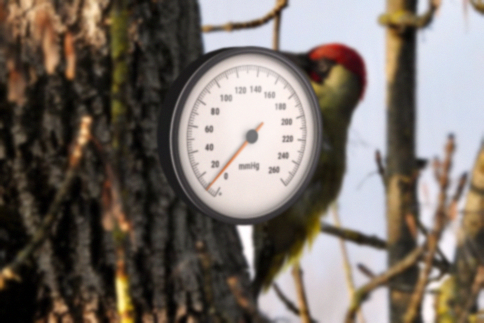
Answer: 10 mmHg
